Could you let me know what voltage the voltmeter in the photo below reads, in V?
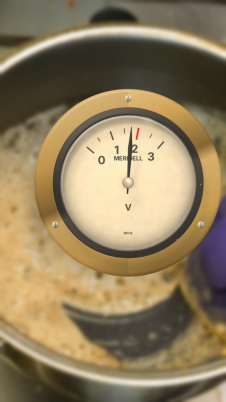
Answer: 1.75 V
